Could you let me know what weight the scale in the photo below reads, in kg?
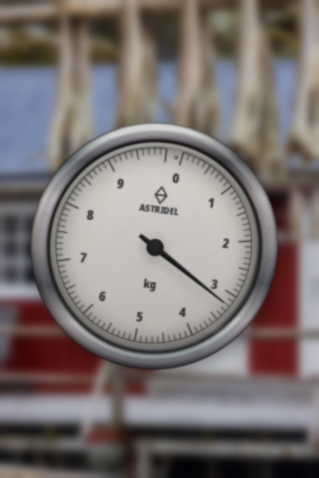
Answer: 3.2 kg
